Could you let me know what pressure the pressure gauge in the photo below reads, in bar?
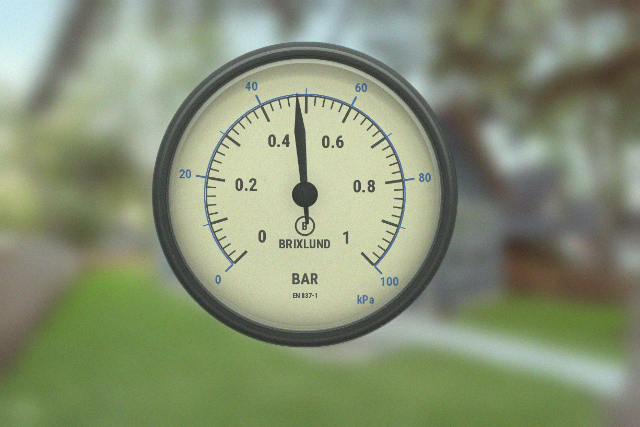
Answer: 0.48 bar
